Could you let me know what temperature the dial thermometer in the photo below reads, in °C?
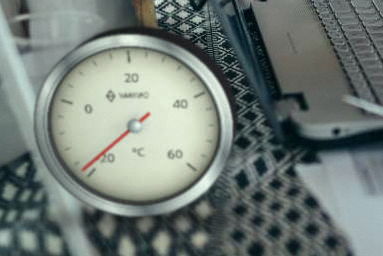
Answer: -18 °C
